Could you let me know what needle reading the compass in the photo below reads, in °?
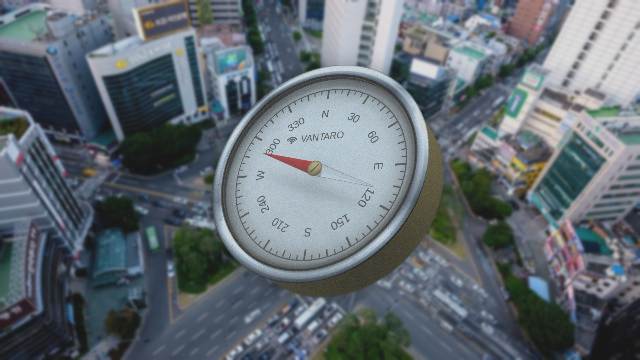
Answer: 290 °
